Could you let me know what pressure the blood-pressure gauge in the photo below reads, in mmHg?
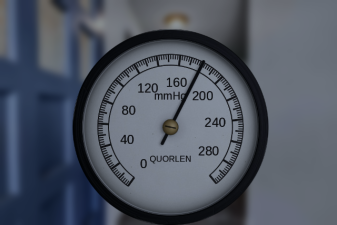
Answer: 180 mmHg
